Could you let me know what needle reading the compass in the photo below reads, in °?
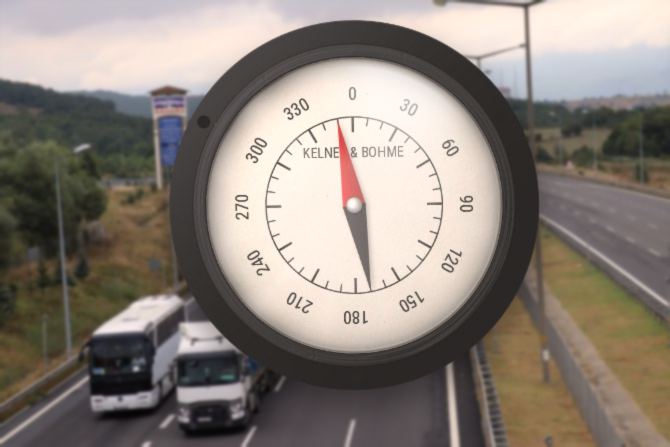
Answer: 350 °
